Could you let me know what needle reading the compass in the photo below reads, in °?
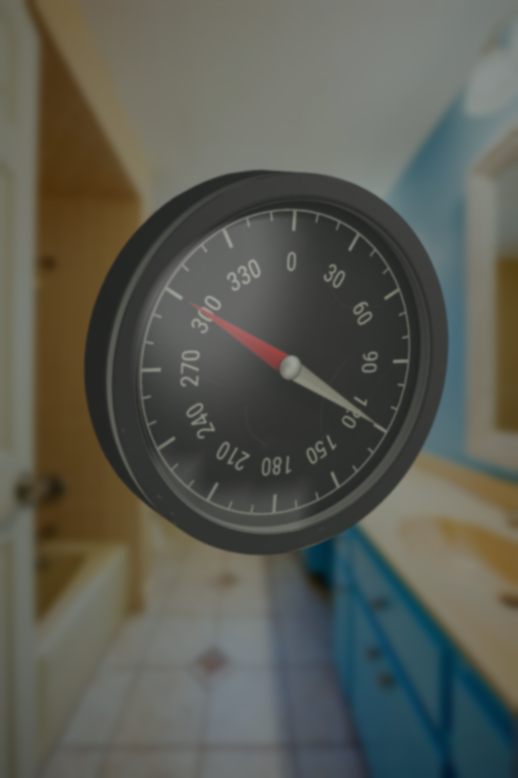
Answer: 300 °
